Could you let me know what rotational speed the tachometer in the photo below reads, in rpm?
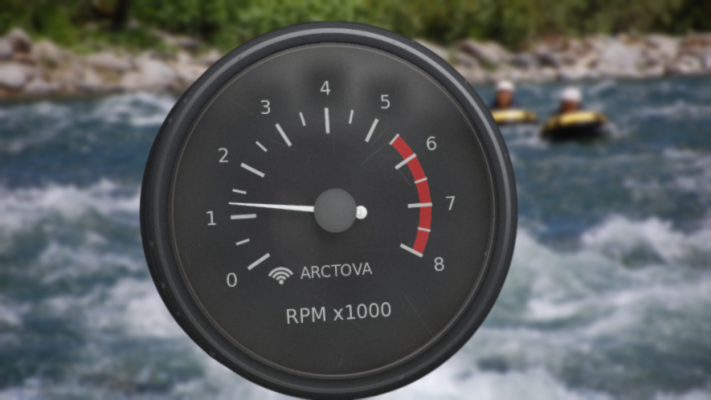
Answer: 1250 rpm
